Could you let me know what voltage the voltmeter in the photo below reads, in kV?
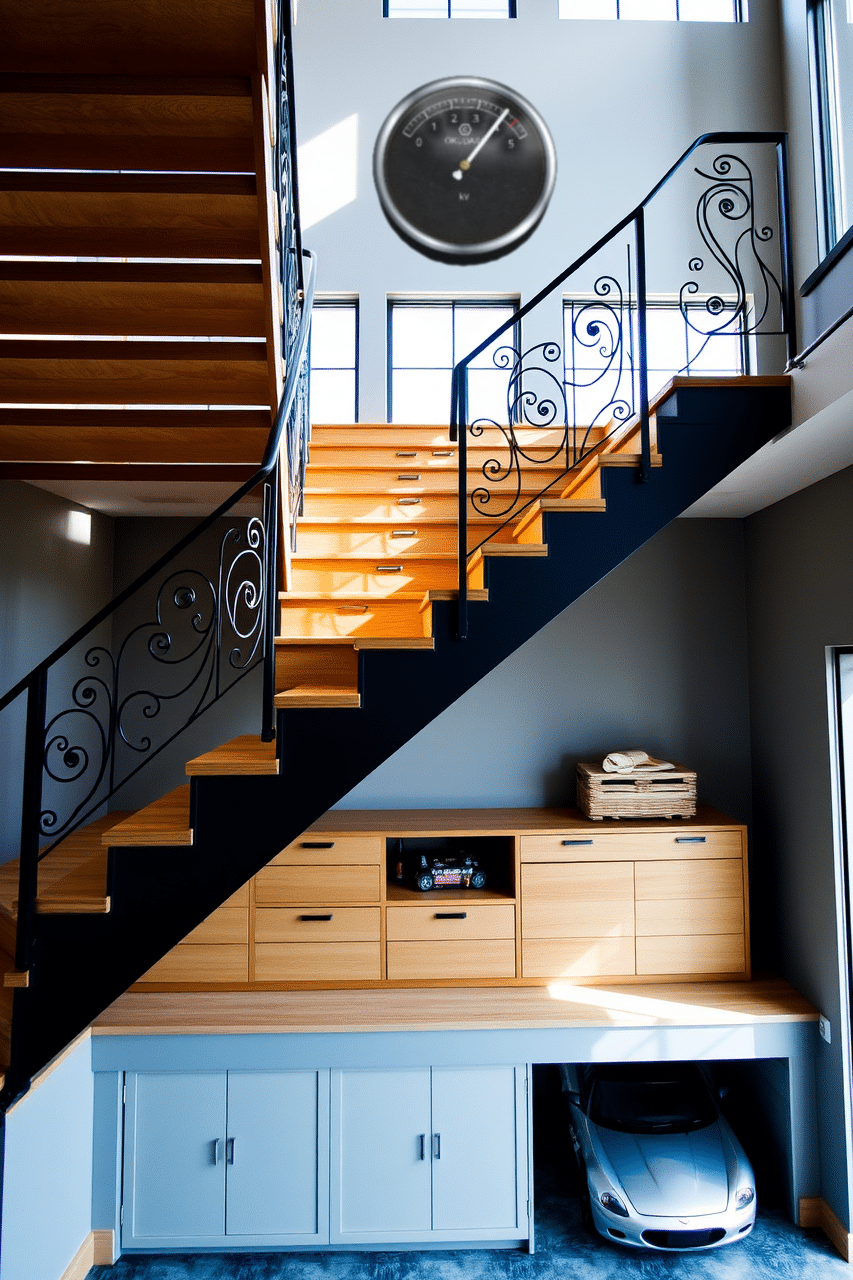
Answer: 4 kV
